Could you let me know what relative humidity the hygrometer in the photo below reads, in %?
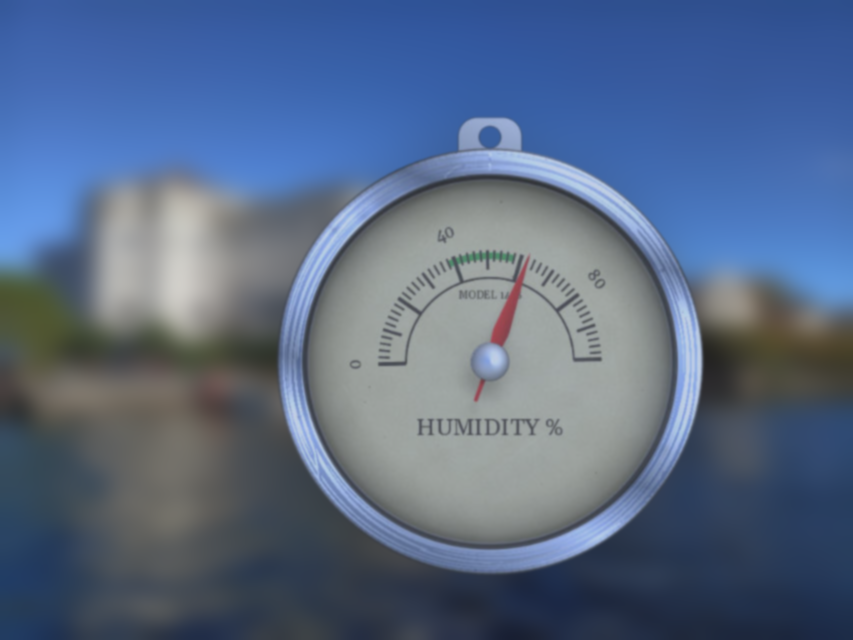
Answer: 62 %
